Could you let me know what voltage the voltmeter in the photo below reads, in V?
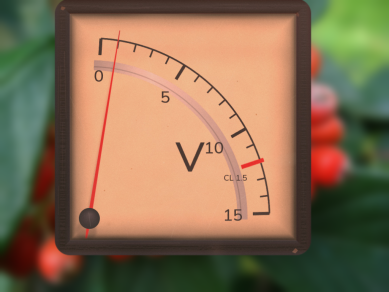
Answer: 1 V
